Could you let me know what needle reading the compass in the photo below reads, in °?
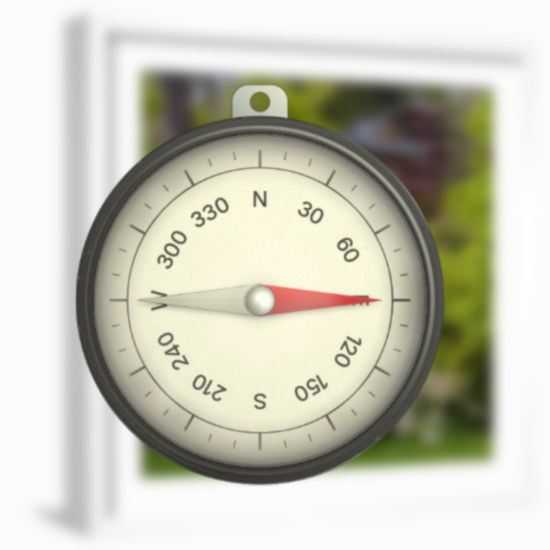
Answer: 90 °
